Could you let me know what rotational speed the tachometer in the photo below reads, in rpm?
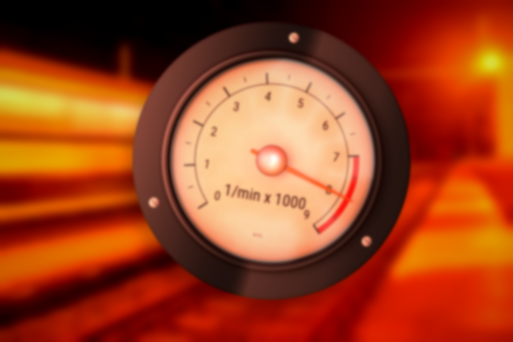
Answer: 8000 rpm
